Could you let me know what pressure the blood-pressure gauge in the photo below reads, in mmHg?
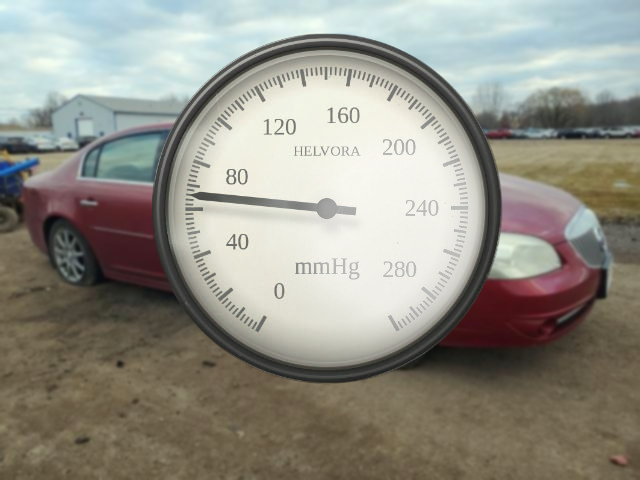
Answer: 66 mmHg
